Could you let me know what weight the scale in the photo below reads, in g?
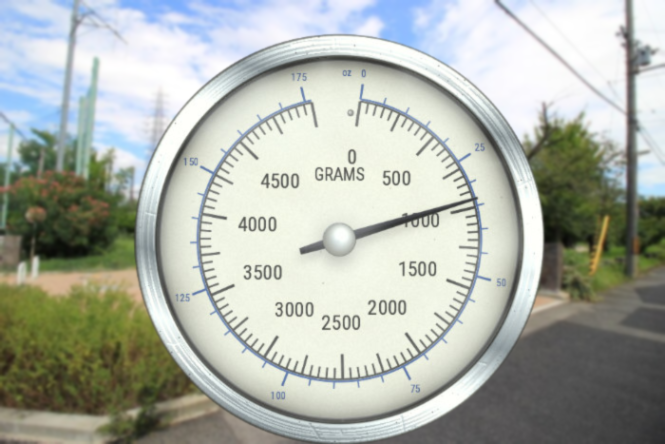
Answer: 950 g
